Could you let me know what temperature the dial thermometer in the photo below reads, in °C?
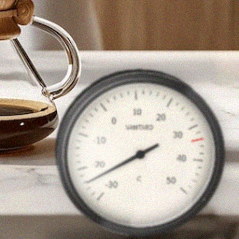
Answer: -24 °C
